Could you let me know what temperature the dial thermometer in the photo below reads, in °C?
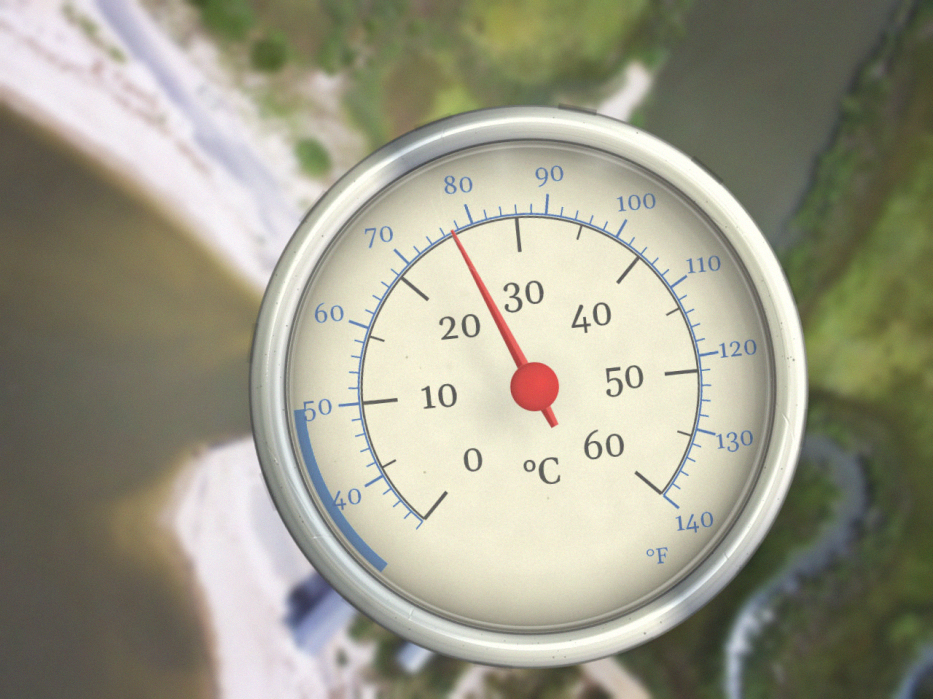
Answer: 25 °C
